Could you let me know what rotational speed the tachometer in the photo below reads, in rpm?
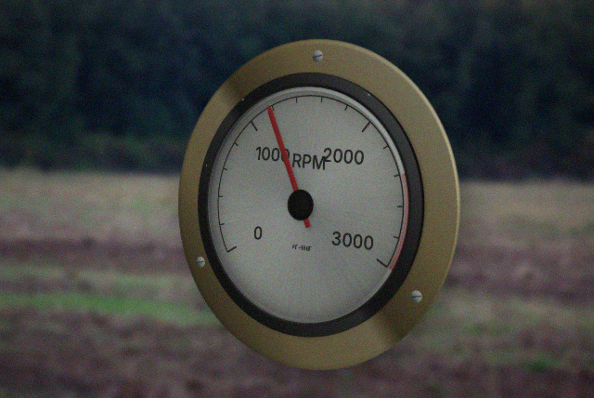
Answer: 1200 rpm
